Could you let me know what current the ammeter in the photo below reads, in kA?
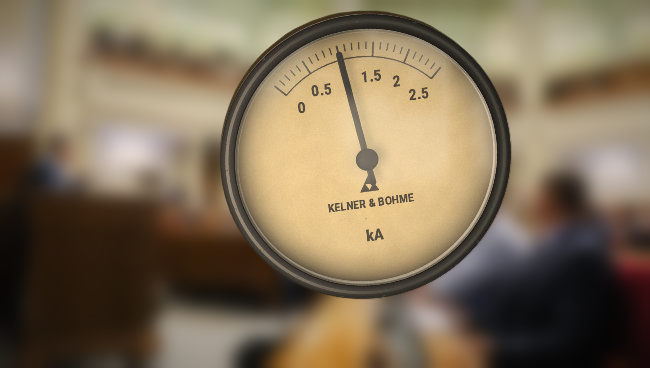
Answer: 1 kA
